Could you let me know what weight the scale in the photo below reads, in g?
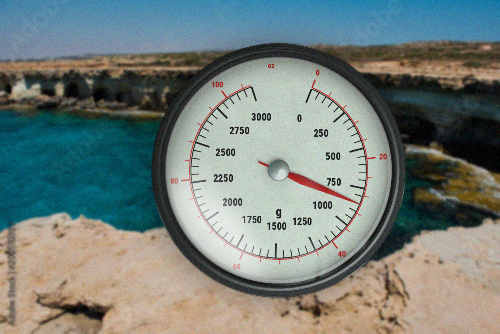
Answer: 850 g
